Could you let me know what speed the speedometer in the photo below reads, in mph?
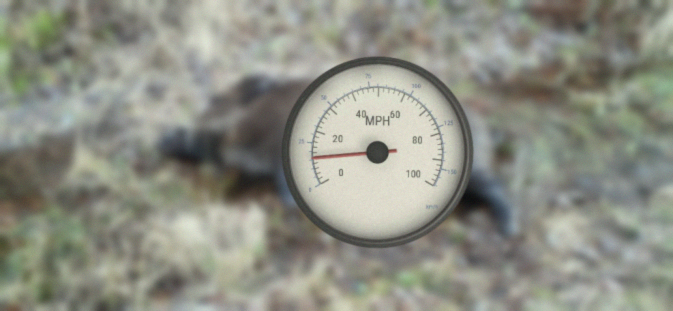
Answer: 10 mph
